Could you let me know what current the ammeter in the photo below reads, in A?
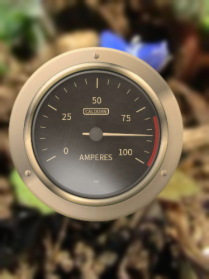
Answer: 87.5 A
